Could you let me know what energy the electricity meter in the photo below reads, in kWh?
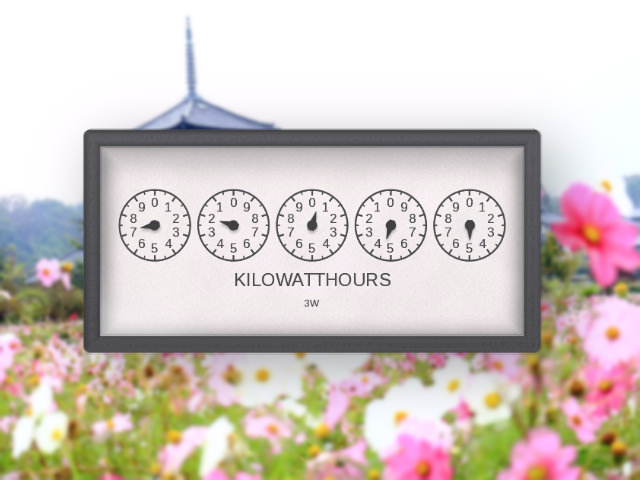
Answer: 72045 kWh
